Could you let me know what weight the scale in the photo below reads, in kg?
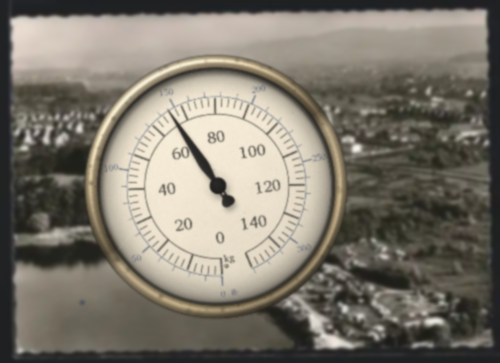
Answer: 66 kg
